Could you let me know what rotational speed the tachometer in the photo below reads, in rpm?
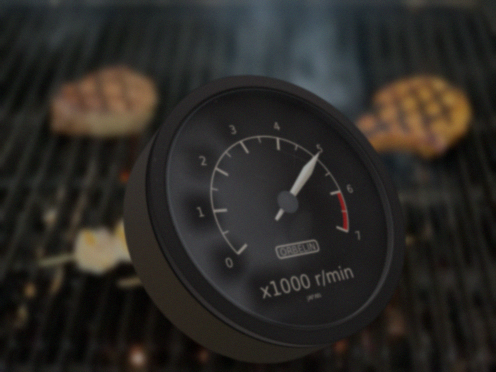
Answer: 5000 rpm
